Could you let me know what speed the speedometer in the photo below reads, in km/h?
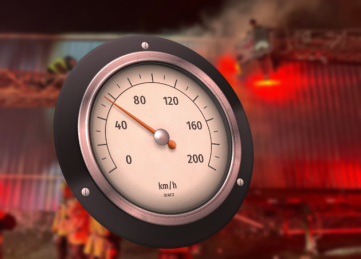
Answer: 55 km/h
